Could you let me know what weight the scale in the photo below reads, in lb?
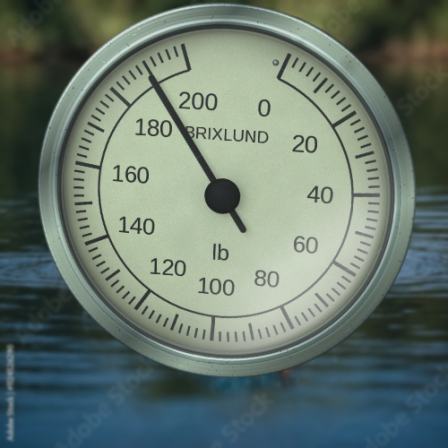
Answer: 190 lb
